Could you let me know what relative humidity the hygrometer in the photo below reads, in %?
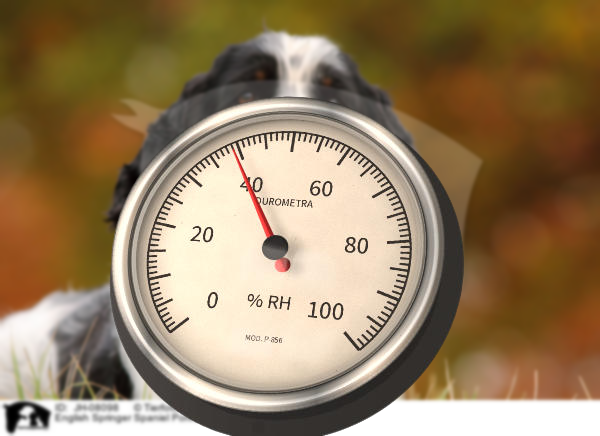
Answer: 39 %
